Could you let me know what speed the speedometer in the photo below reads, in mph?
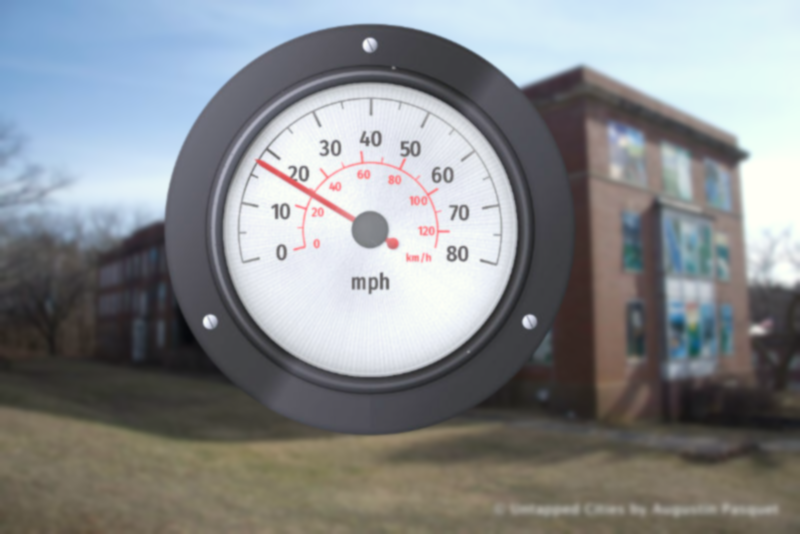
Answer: 17.5 mph
